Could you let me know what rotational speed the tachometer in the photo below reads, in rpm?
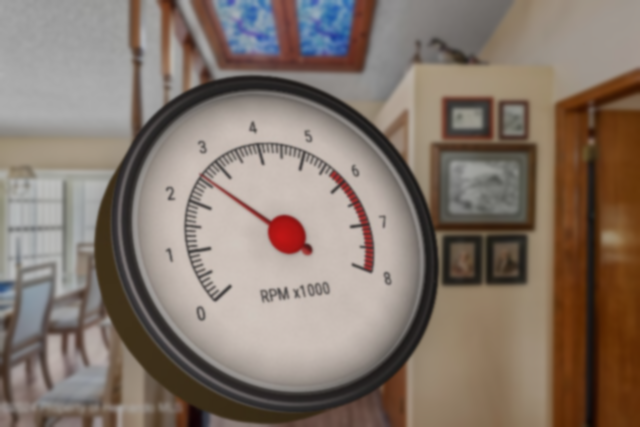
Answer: 2500 rpm
